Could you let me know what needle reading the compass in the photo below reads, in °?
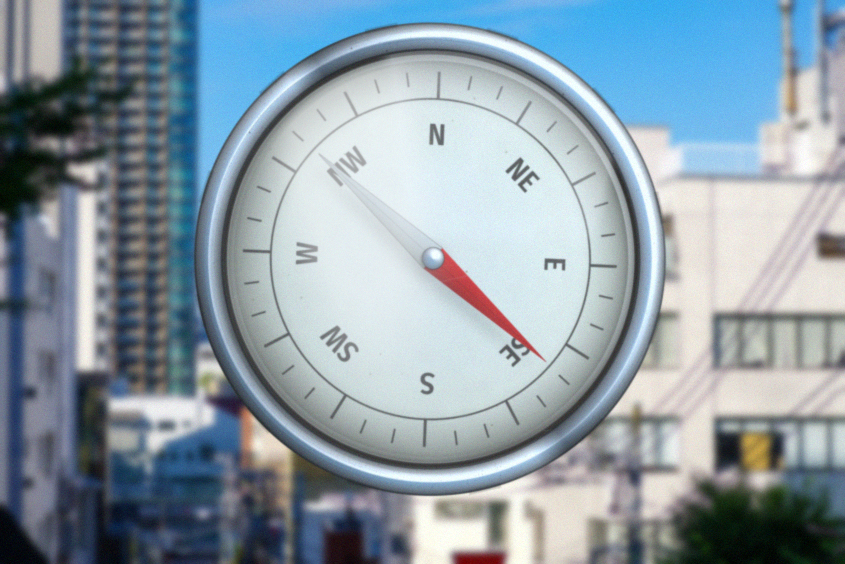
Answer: 130 °
